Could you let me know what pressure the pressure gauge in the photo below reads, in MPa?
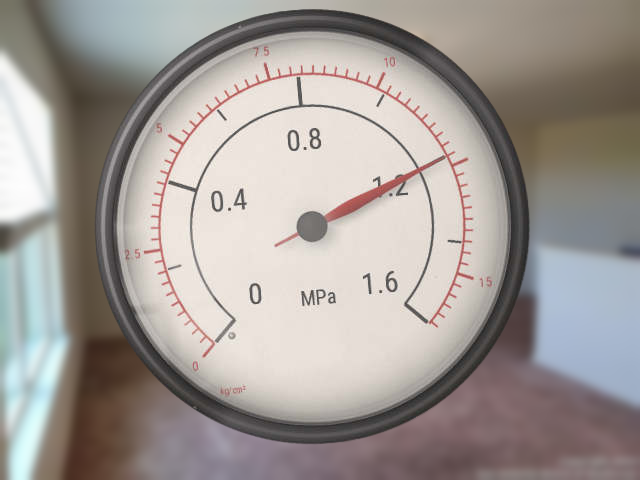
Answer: 1.2 MPa
